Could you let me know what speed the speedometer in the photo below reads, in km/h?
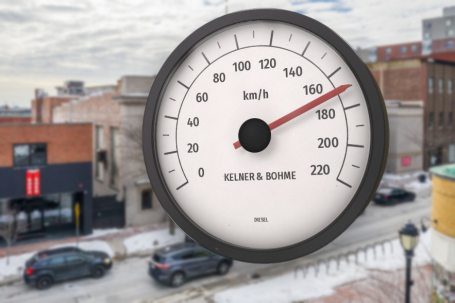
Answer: 170 km/h
